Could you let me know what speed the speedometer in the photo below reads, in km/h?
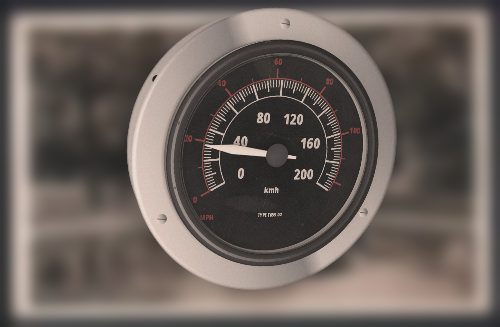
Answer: 30 km/h
